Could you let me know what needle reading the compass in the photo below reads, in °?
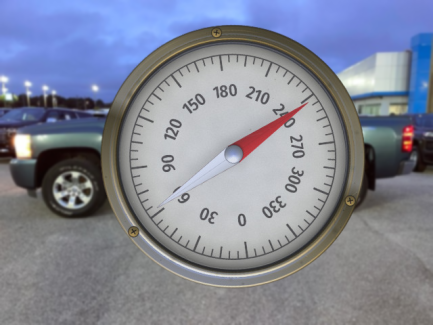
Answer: 242.5 °
